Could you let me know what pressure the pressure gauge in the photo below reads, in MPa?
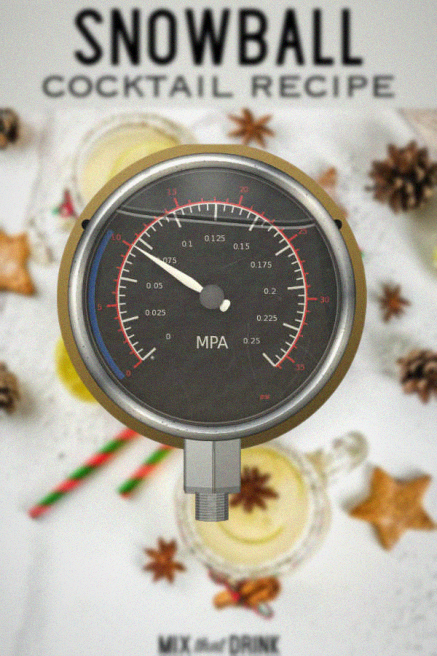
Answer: 0.07 MPa
